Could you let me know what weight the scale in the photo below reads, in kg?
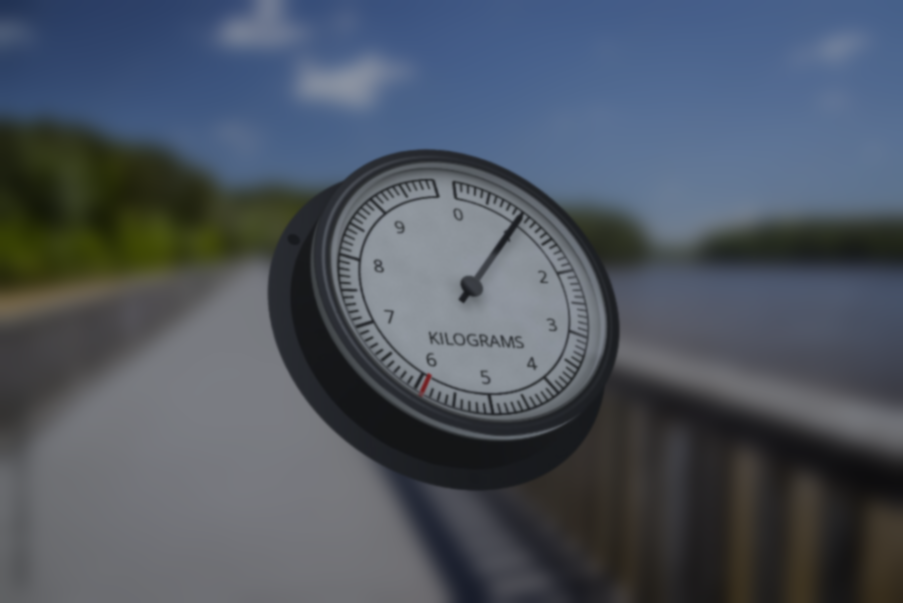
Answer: 1 kg
